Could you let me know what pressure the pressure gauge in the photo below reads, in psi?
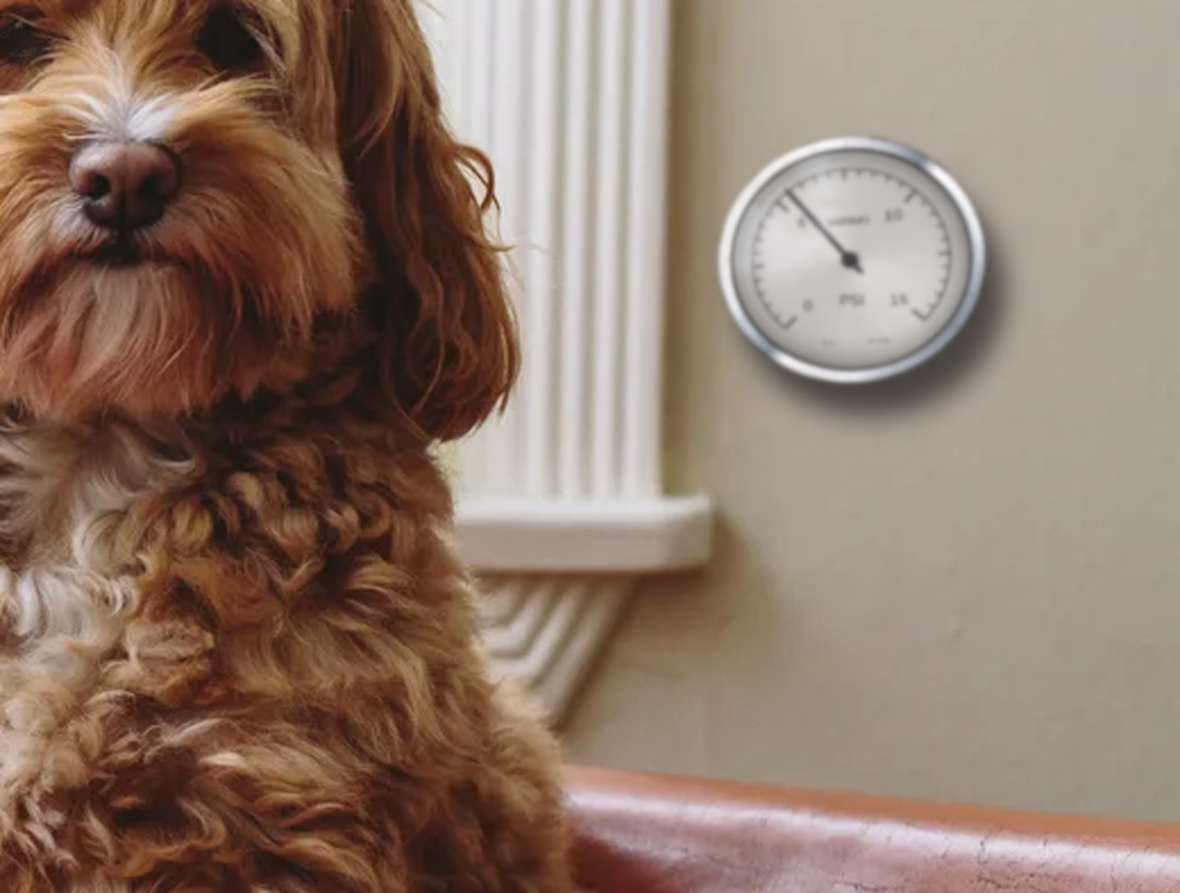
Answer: 5.5 psi
